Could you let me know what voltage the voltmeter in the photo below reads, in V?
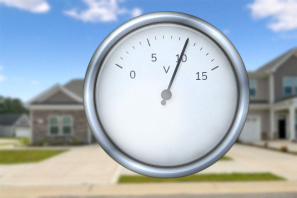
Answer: 10 V
